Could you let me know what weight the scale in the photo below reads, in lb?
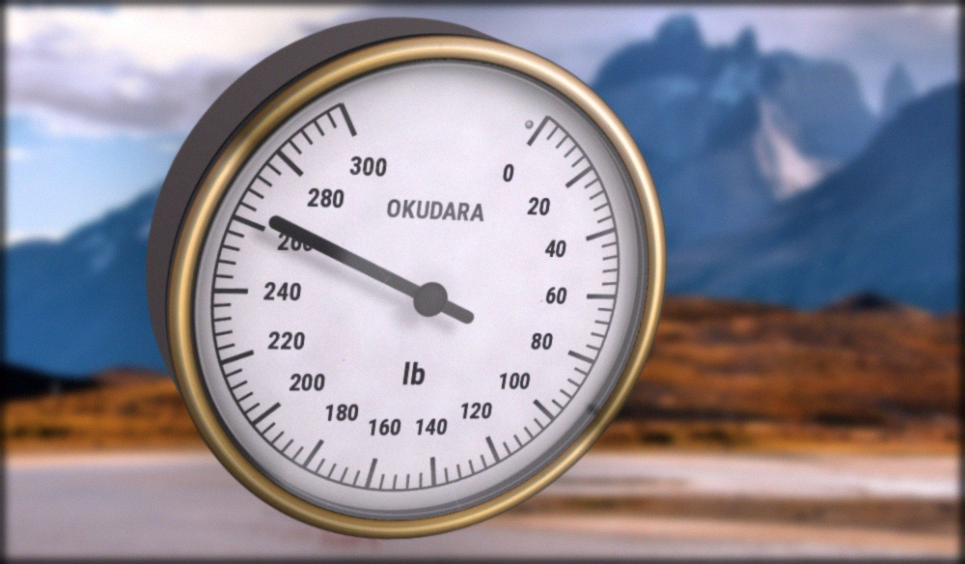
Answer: 264 lb
